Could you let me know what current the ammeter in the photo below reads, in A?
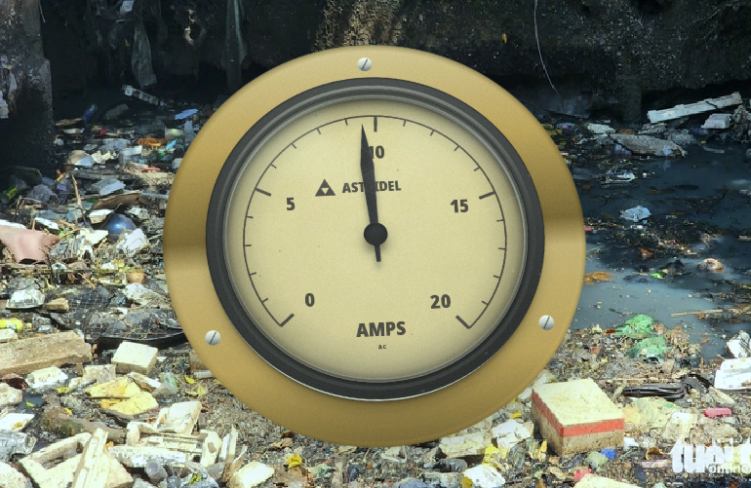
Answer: 9.5 A
